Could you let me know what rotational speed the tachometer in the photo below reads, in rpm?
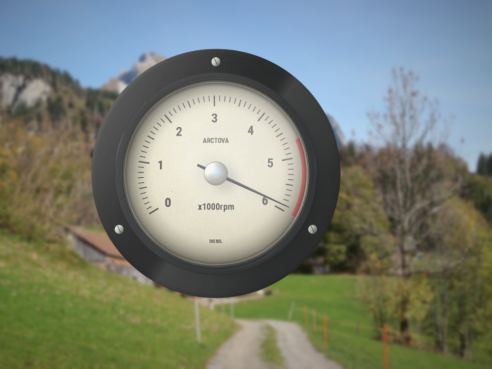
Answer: 5900 rpm
